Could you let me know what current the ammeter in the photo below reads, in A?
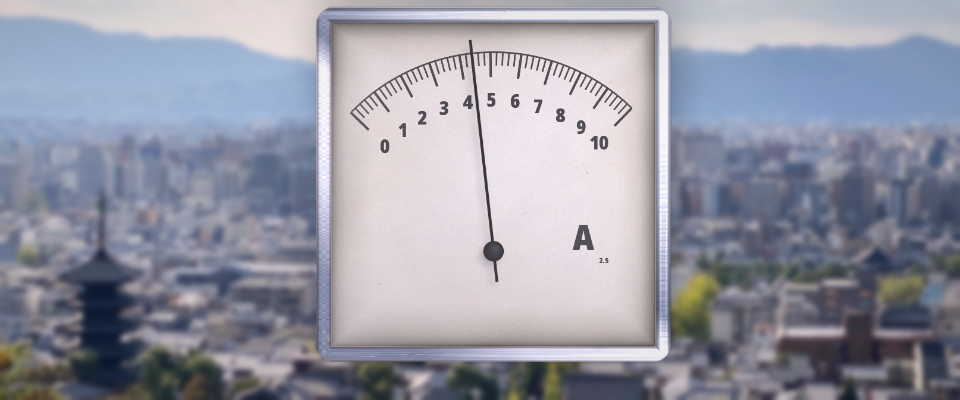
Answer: 4.4 A
